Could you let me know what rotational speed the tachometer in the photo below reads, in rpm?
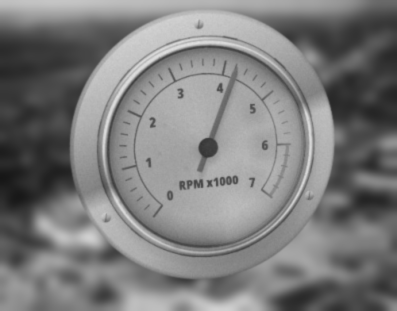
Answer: 4200 rpm
